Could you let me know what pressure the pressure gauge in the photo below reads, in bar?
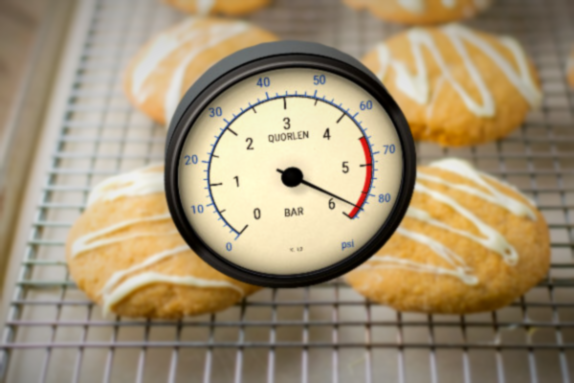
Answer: 5.75 bar
